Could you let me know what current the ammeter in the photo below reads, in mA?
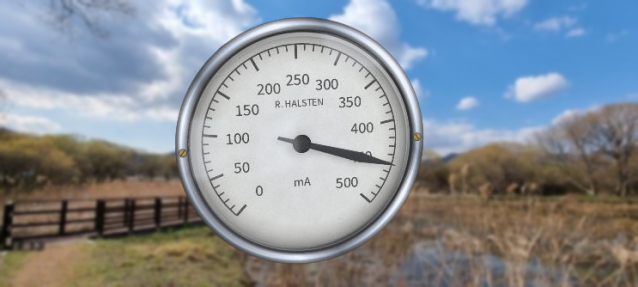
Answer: 450 mA
